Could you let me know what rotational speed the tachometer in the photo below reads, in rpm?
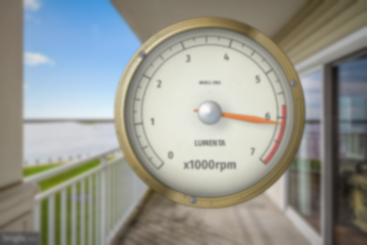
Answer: 6125 rpm
